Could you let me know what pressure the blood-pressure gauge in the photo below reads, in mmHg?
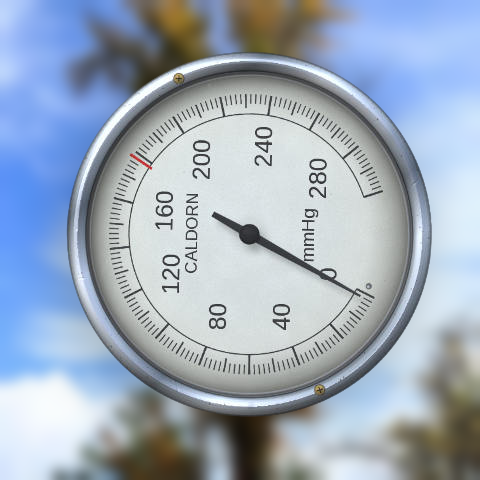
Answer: 2 mmHg
